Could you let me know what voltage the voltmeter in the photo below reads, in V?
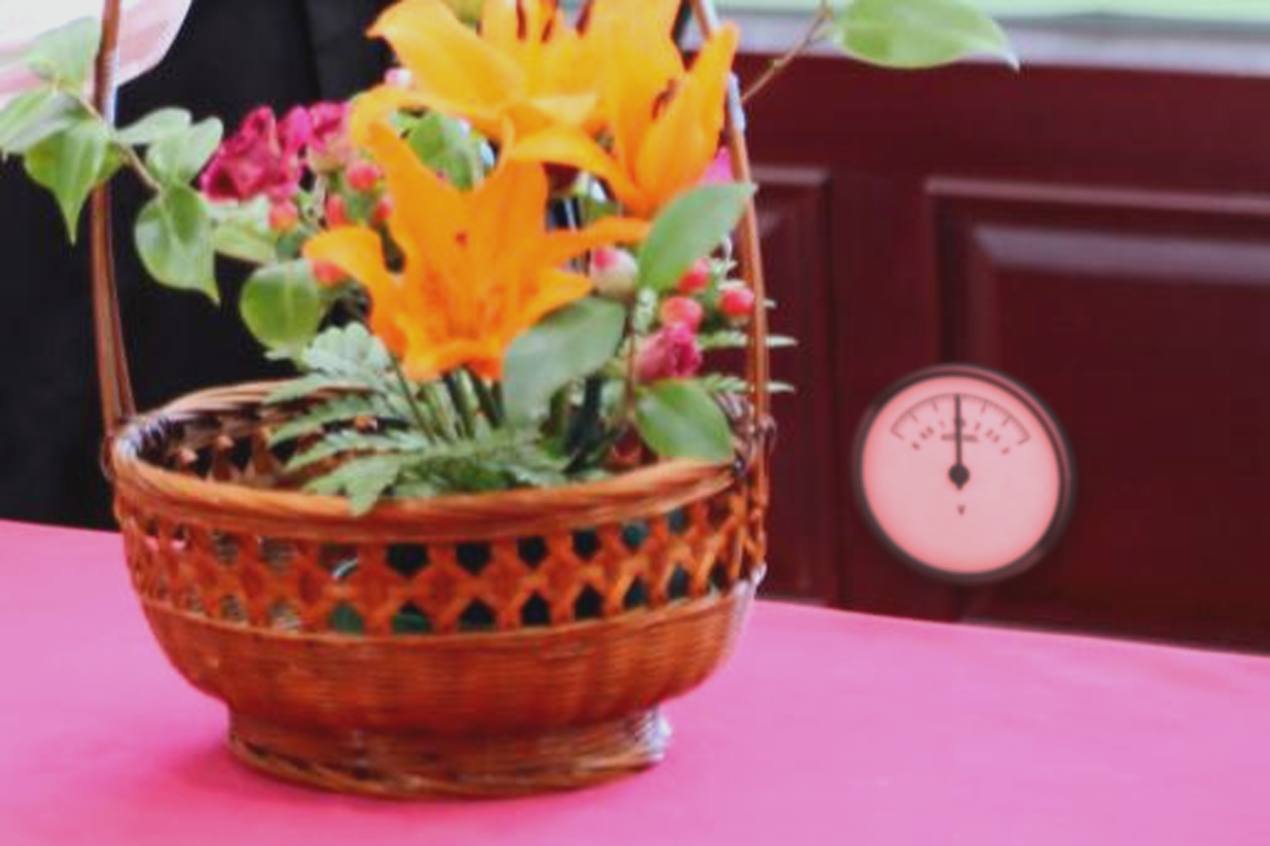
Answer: 1.5 V
